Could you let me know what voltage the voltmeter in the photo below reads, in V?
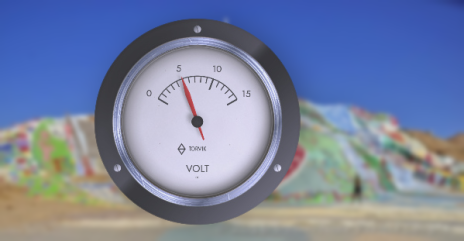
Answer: 5 V
